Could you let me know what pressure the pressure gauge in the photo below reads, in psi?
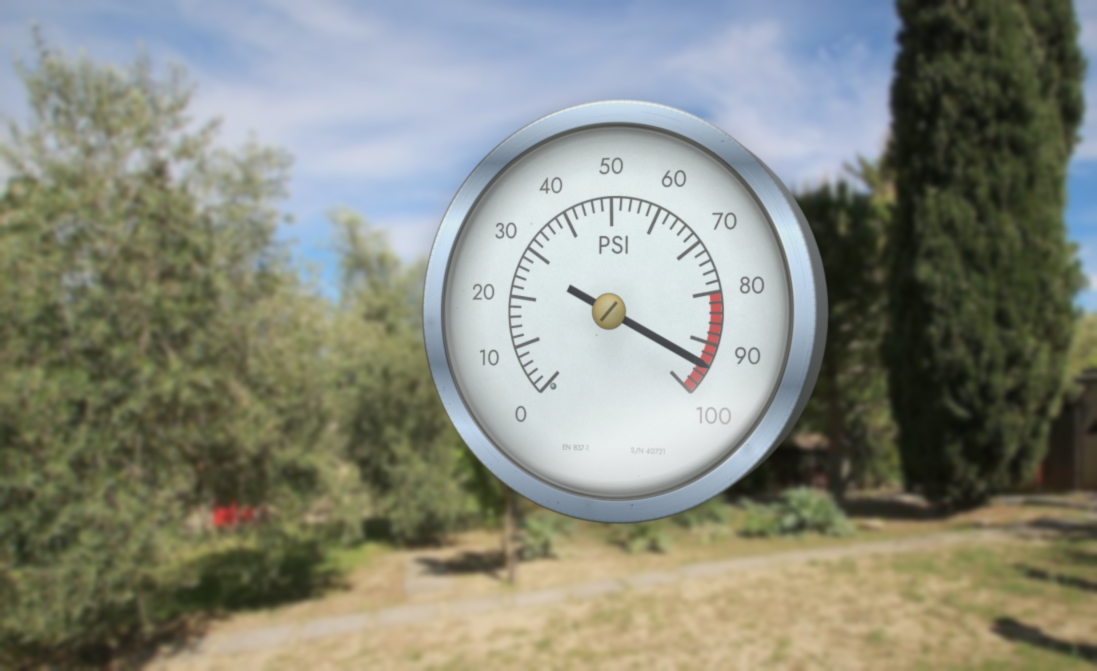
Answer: 94 psi
